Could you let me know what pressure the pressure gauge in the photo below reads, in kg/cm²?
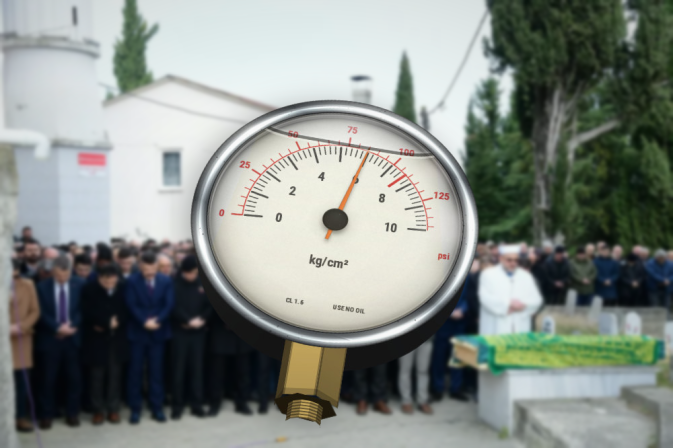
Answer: 6 kg/cm²
